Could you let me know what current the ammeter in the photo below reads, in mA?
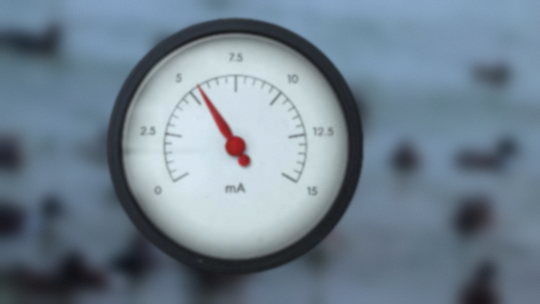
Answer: 5.5 mA
